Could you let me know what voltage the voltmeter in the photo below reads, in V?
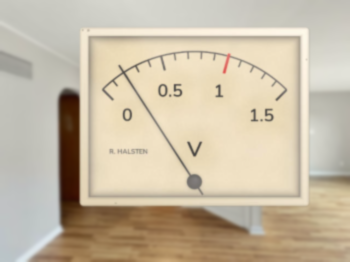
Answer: 0.2 V
